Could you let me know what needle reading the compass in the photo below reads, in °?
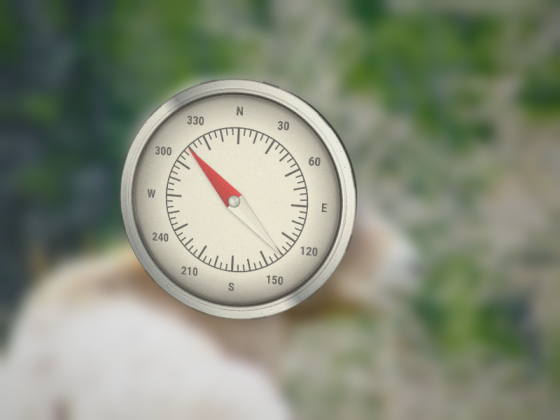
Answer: 315 °
